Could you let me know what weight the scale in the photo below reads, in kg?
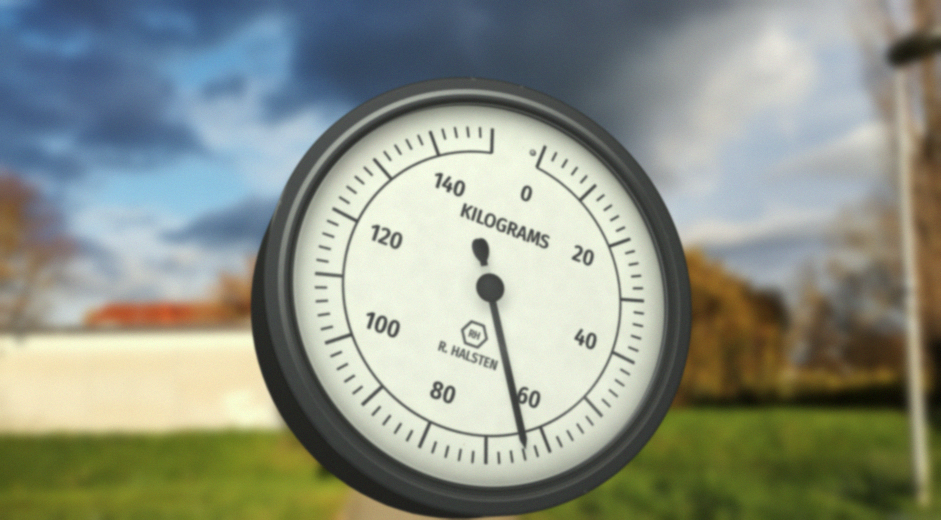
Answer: 64 kg
